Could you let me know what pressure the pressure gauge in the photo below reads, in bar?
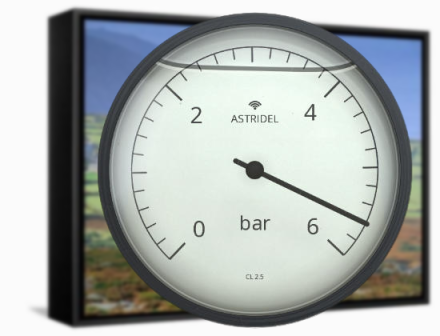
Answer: 5.6 bar
